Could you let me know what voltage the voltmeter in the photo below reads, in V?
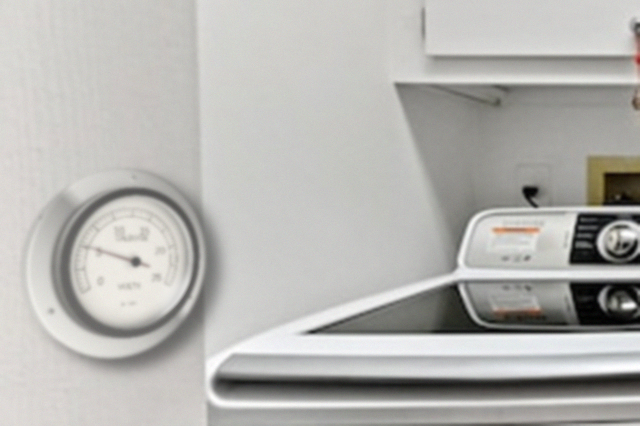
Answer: 5 V
